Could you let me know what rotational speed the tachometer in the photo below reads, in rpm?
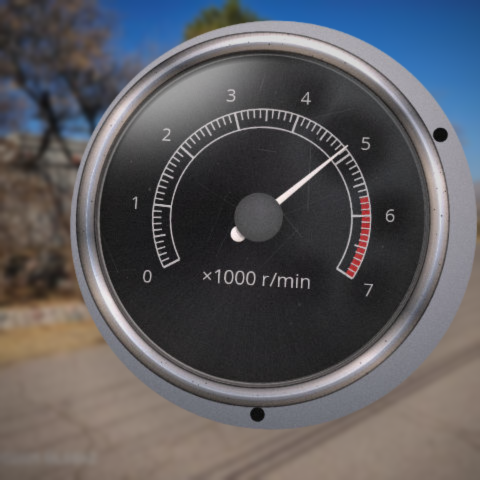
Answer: 4900 rpm
